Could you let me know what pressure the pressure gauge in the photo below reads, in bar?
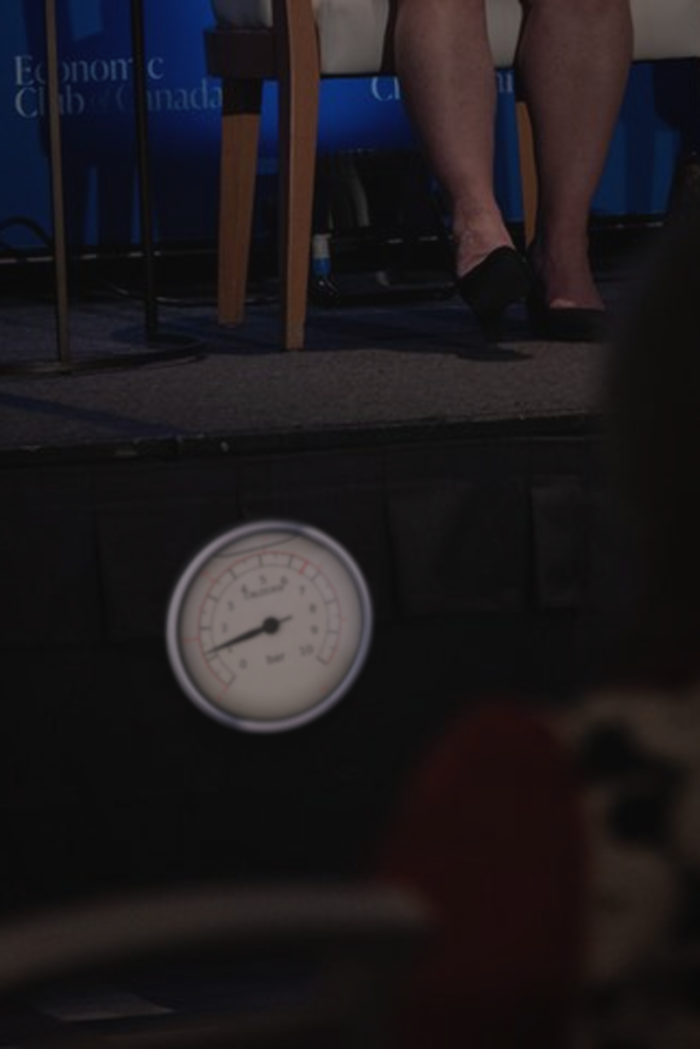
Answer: 1.25 bar
